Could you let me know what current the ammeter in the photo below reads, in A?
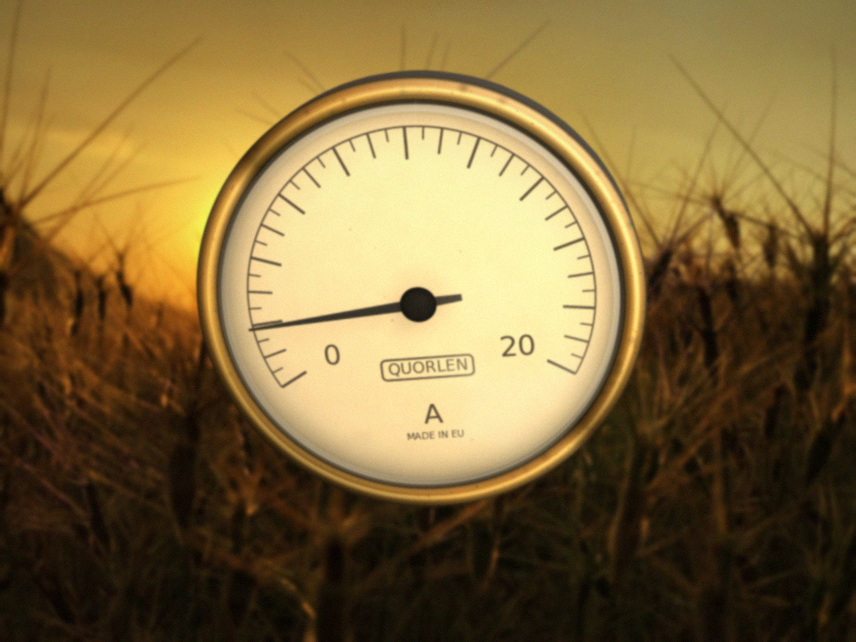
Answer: 2 A
